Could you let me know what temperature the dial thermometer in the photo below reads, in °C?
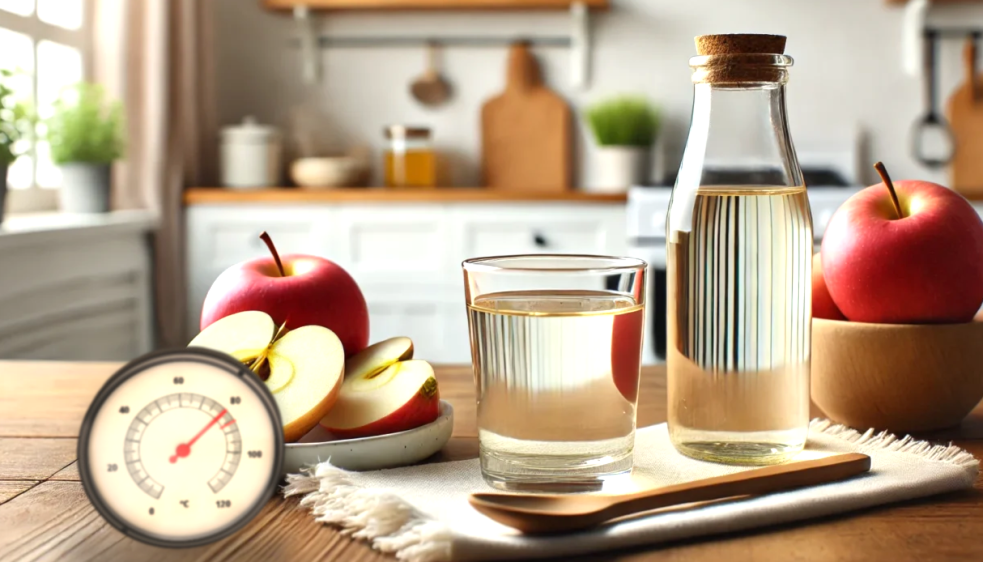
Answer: 80 °C
